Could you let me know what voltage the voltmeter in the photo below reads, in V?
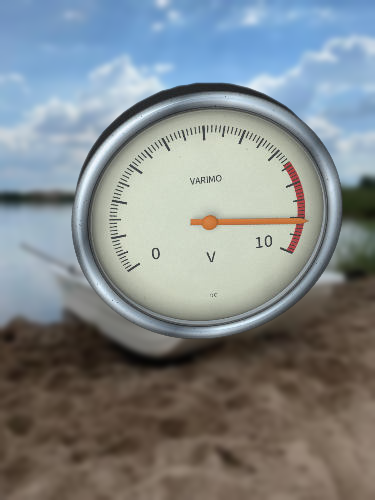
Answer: 9 V
